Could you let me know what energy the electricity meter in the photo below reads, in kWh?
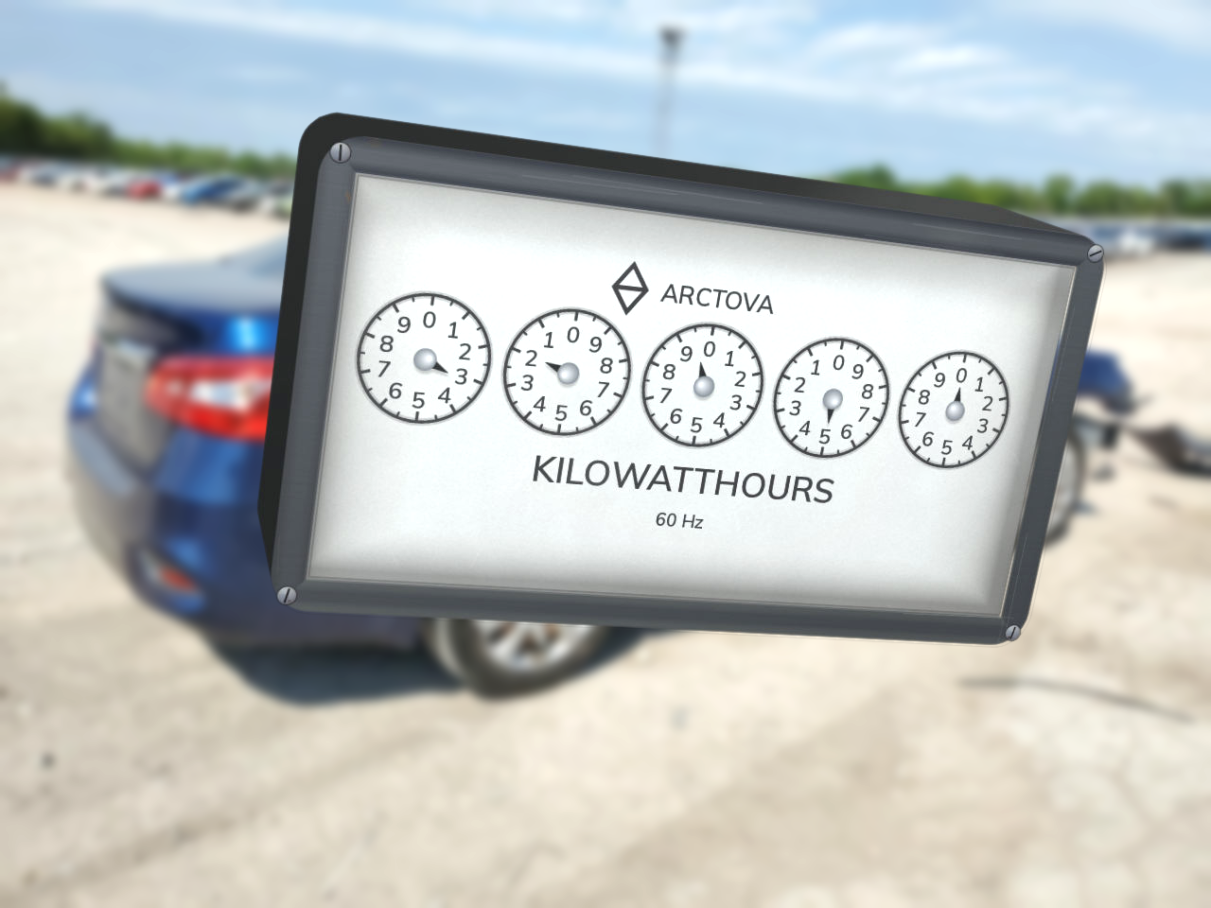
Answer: 31950 kWh
